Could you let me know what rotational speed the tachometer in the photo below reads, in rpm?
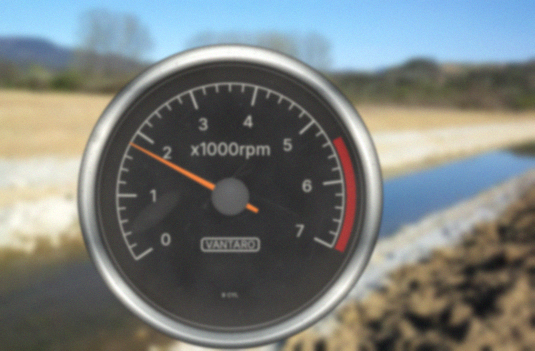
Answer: 1800 rpm
